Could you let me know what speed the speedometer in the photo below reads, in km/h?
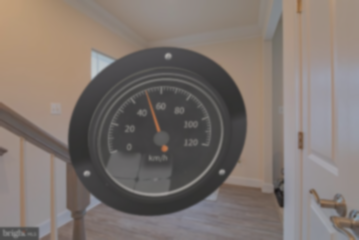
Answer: 50 km/h
